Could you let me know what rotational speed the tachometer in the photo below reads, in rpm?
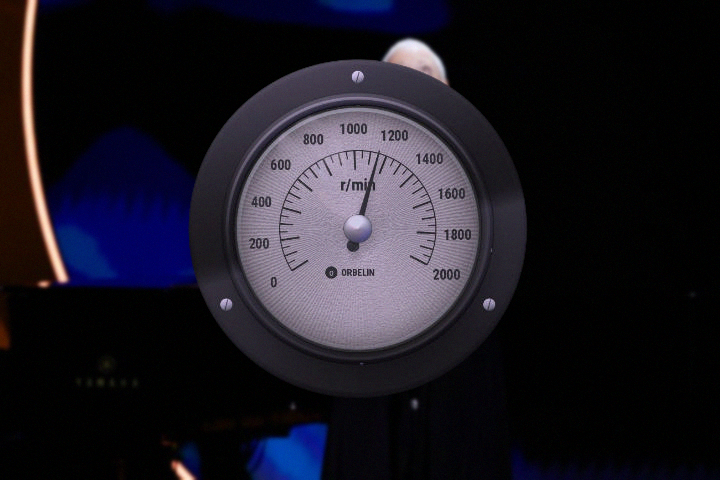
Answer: 1150 rpm
